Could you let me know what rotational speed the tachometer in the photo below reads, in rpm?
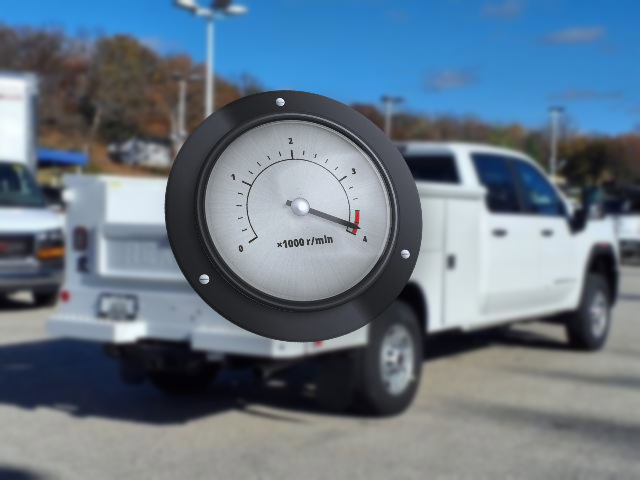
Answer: 3900 rpm
